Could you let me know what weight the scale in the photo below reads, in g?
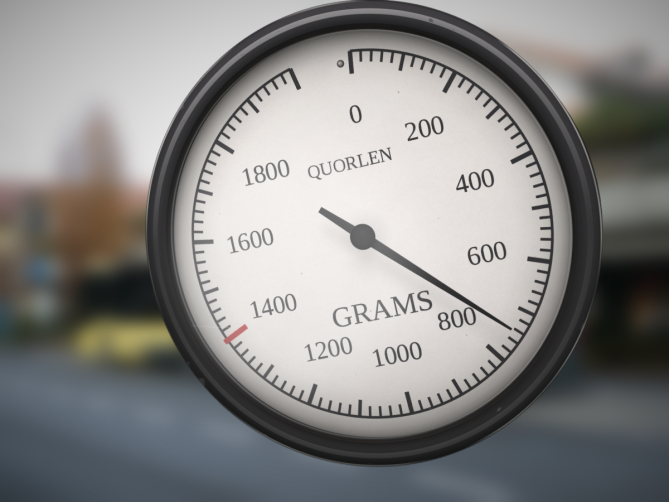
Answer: 740 g
